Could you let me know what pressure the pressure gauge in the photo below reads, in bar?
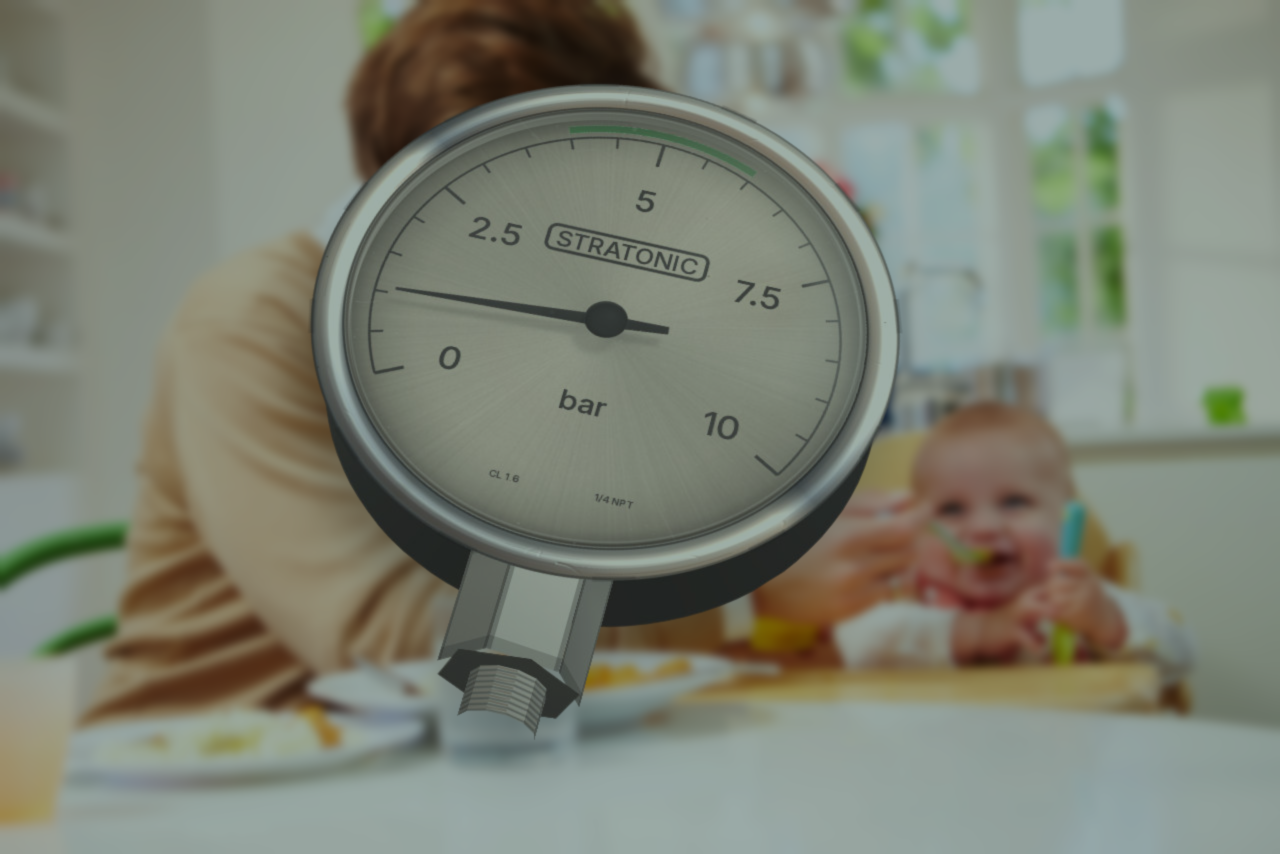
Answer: 1 bar
